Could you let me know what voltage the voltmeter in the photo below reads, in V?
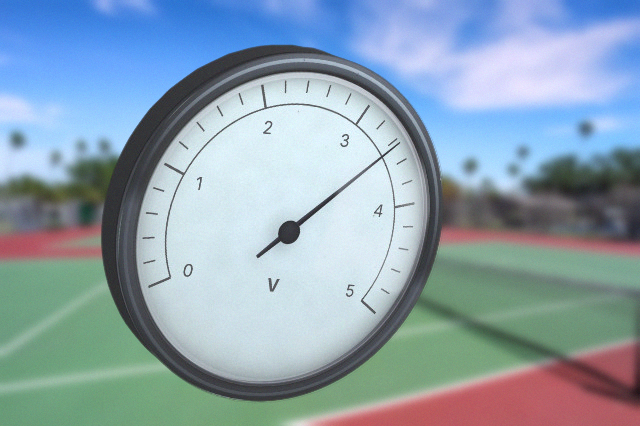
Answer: 3.4 V
